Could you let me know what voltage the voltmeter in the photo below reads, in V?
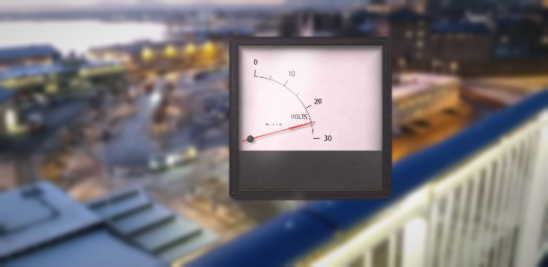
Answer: 25 V
